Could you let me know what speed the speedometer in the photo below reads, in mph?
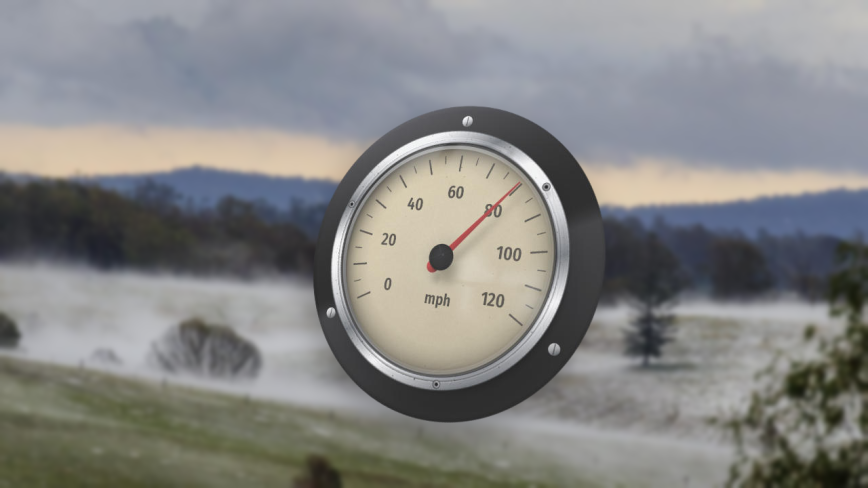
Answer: 80 mph
